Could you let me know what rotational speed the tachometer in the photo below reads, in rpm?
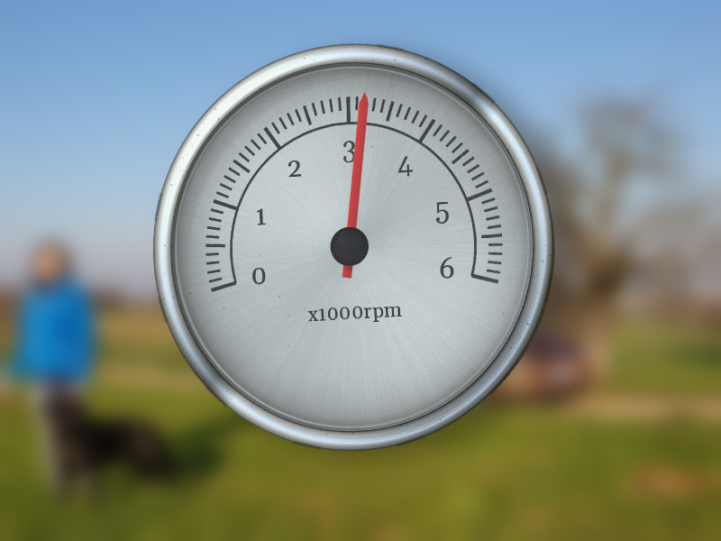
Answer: 3200 rpm
